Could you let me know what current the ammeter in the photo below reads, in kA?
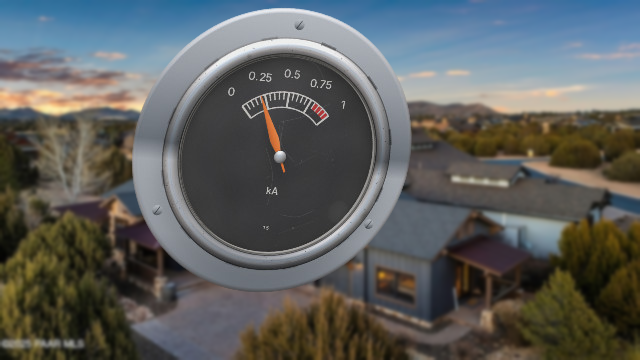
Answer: 0.2 kA
